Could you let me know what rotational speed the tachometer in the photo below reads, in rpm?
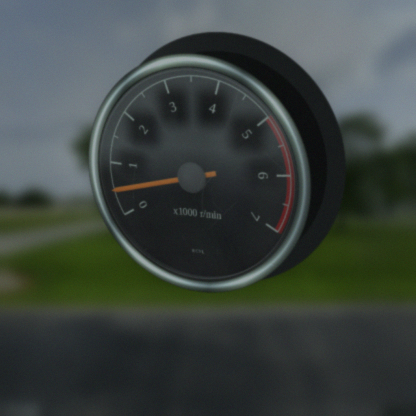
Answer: 500 rpm
